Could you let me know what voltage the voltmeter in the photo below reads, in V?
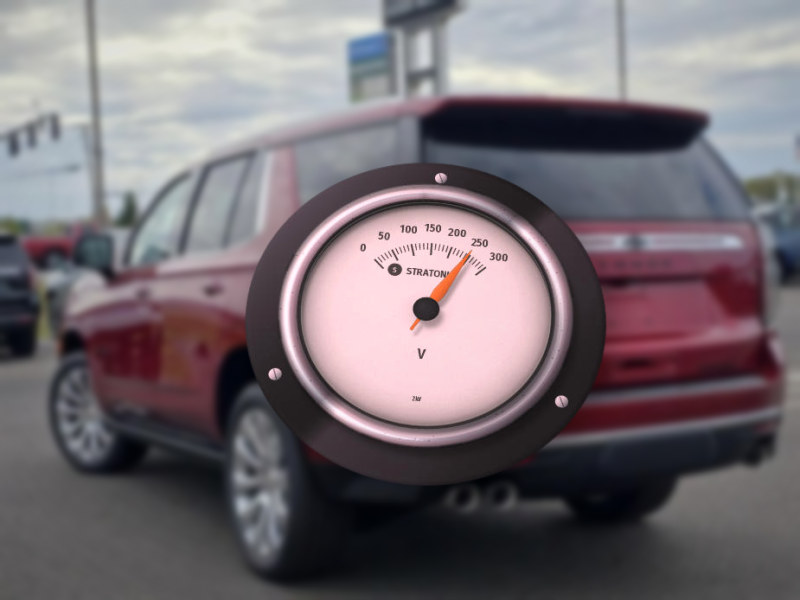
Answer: 250 V
